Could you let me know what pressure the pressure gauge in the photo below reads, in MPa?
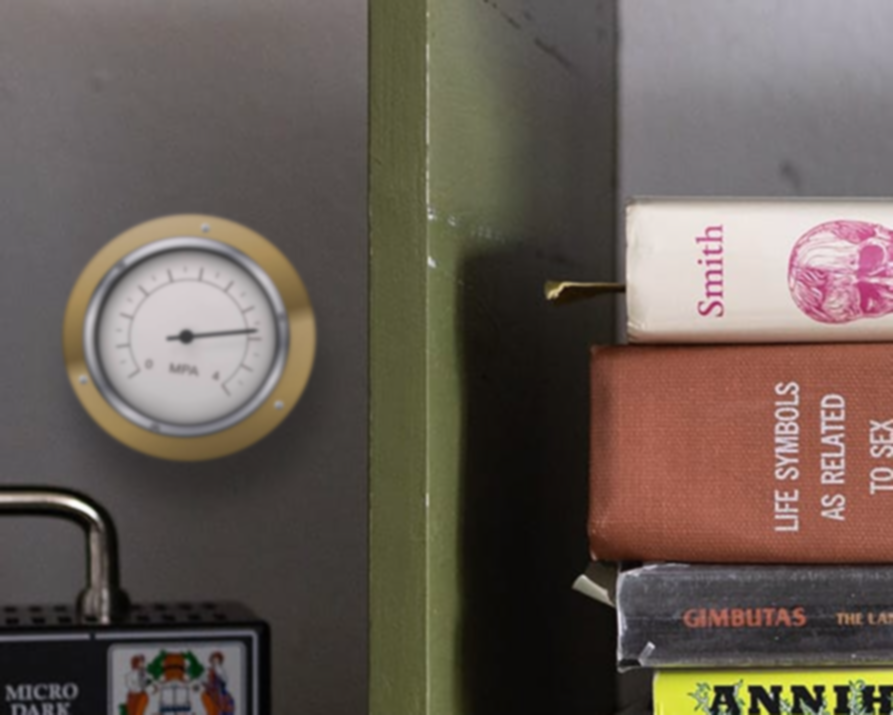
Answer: 3.1 MPa
